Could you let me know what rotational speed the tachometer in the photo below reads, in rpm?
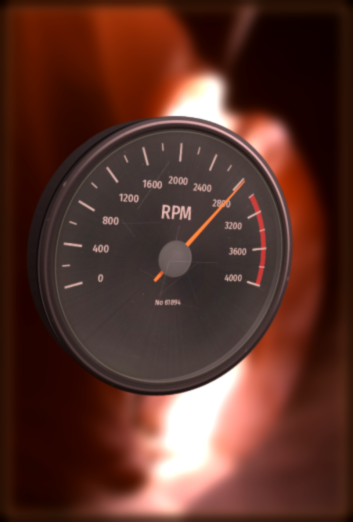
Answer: 2800 rpm
